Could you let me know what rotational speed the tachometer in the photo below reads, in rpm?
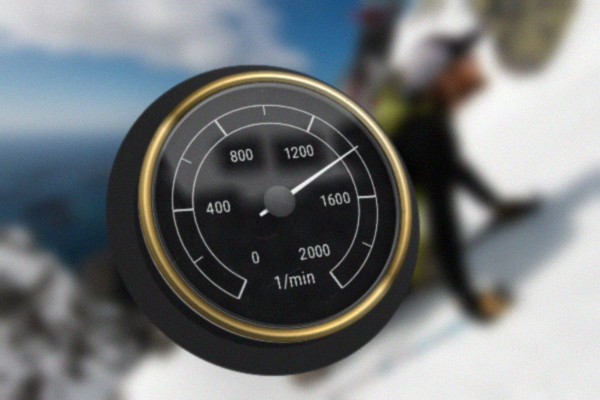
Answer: 1400 rpm
